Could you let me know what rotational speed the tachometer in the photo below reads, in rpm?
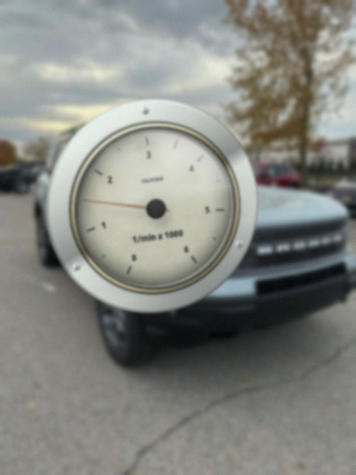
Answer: 1500 rpm
